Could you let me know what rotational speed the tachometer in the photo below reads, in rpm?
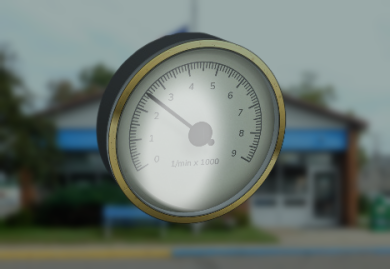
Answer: 2500 rpm
